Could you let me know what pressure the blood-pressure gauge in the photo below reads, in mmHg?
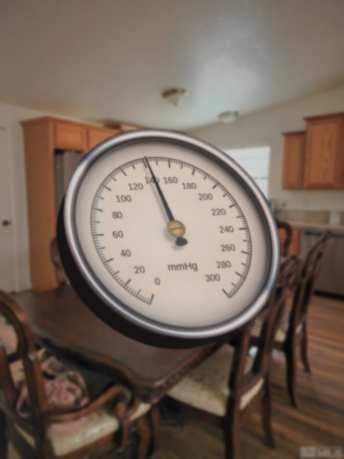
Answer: 140 mmHg
